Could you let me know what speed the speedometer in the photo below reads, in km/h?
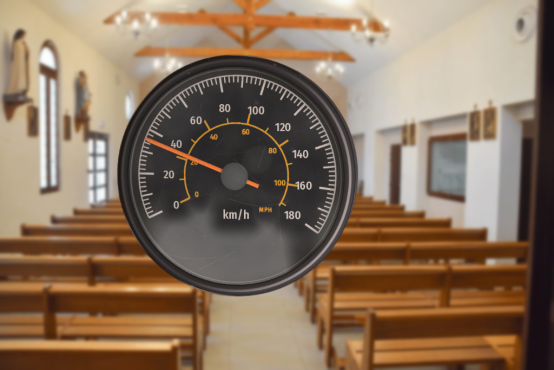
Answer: 36 km/h
